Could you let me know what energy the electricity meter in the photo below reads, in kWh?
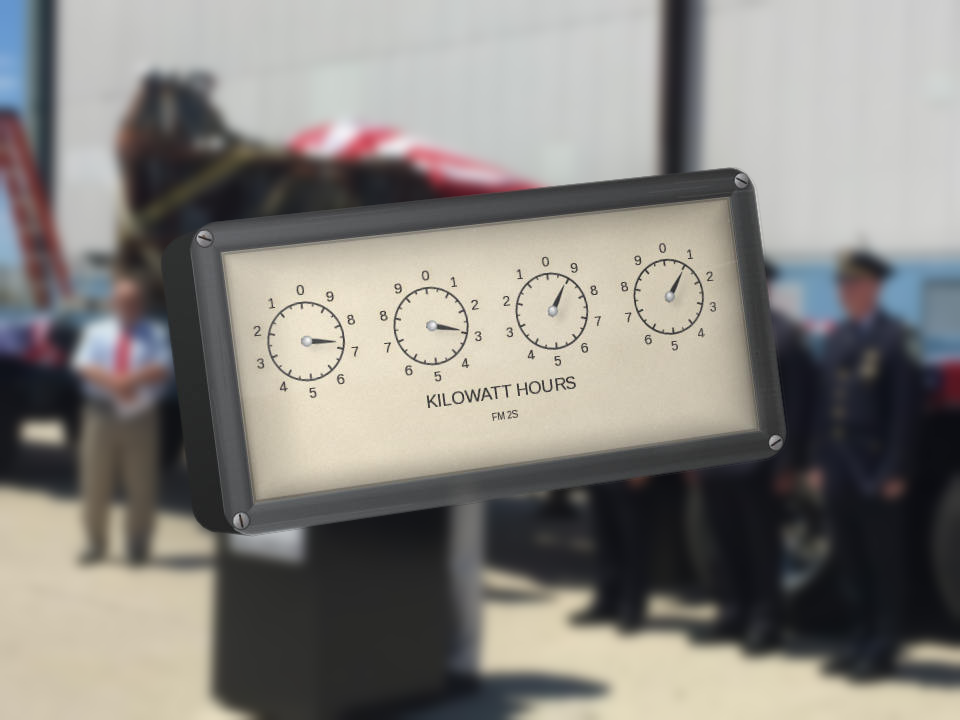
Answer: 7291 kWh
